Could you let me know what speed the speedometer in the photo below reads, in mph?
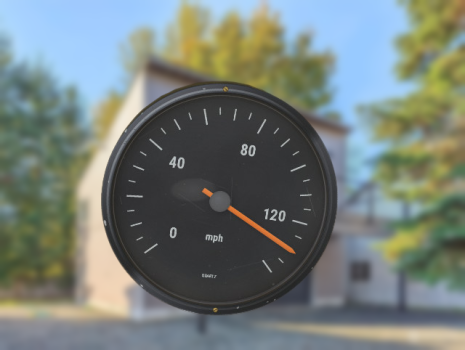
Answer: 130 mph
